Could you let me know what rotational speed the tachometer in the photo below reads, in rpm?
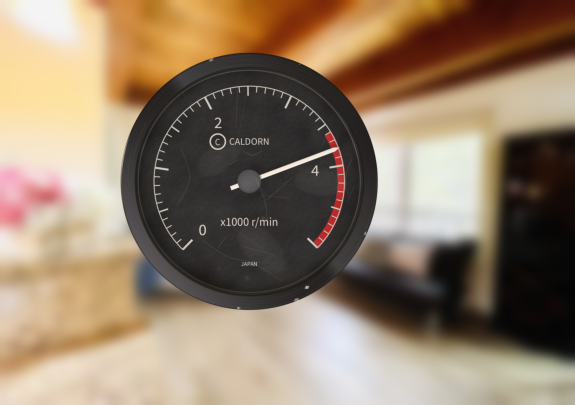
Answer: 3800 rpm
